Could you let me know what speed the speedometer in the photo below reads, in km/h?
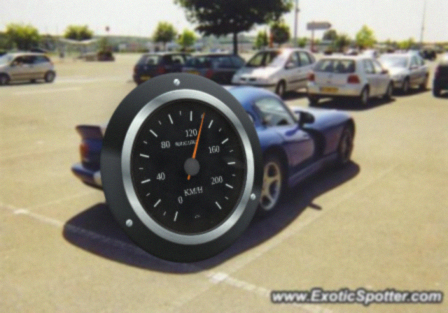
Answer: 130 km/h
